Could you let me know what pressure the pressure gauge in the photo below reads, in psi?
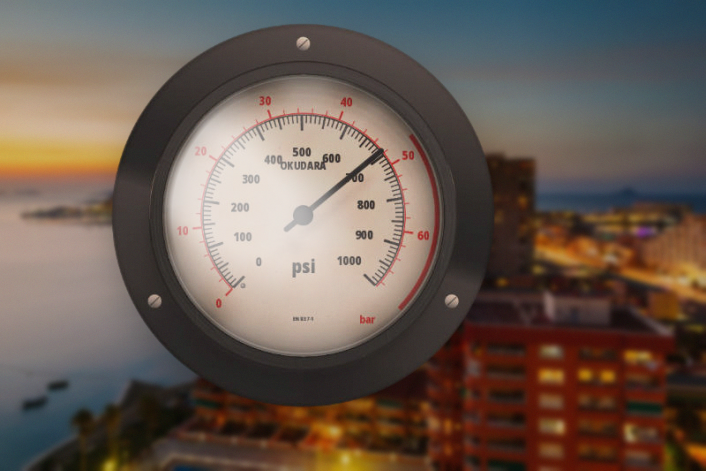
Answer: 690 psi
